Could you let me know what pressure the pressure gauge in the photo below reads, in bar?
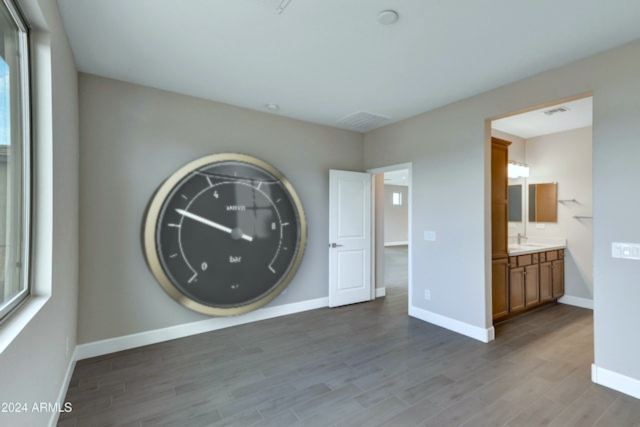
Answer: 2.5 bar
